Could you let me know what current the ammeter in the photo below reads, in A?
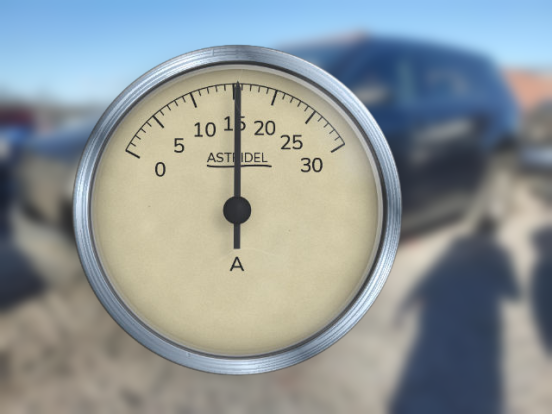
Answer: 15.5 A
